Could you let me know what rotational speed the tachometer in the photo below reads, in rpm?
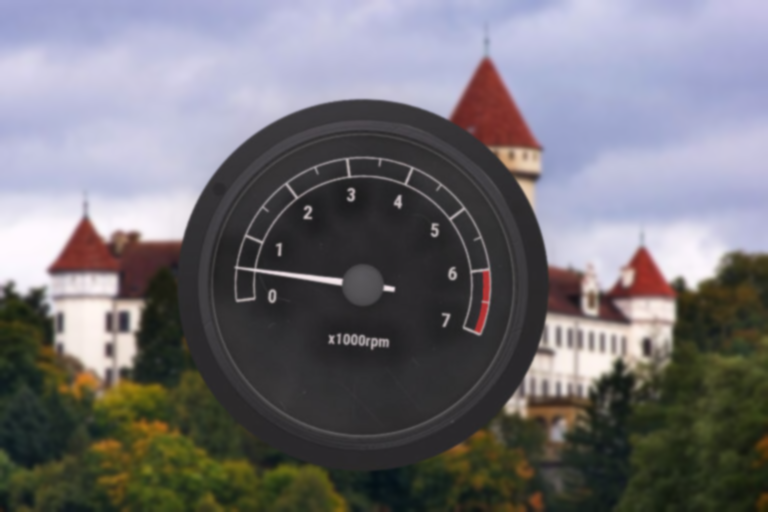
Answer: 500 rpm
